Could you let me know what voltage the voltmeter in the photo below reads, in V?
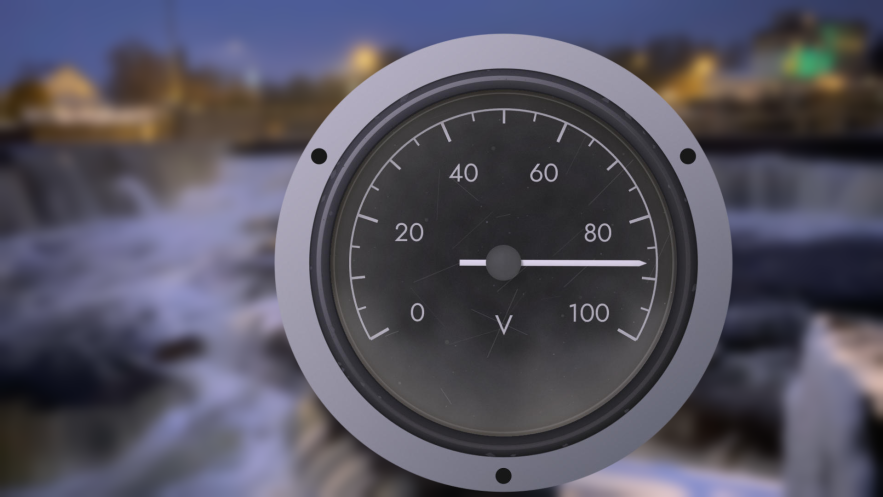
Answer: 87.5 V
